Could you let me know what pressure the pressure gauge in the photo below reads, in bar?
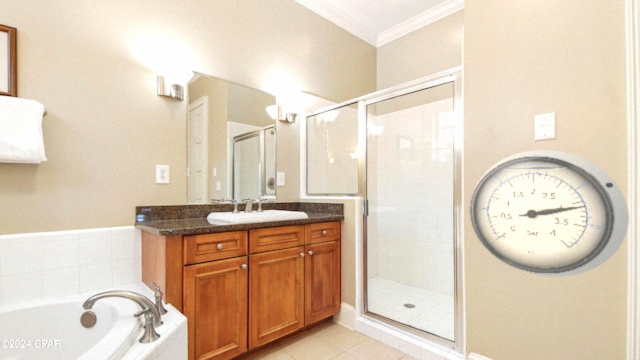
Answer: 3.1 bar
